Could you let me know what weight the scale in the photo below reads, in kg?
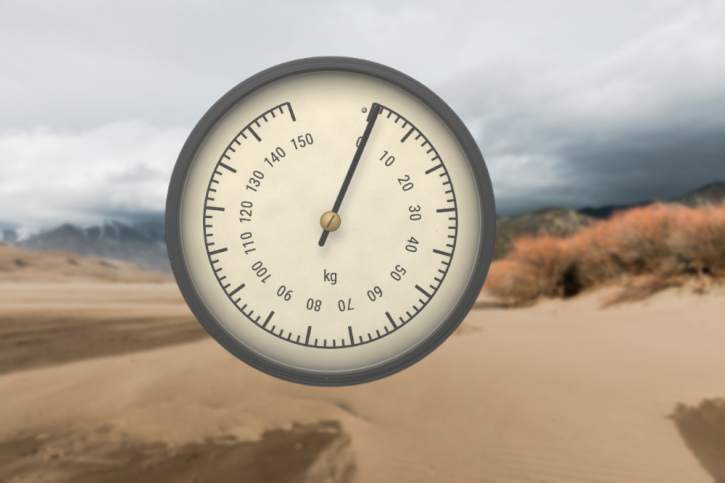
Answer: 1 kg
